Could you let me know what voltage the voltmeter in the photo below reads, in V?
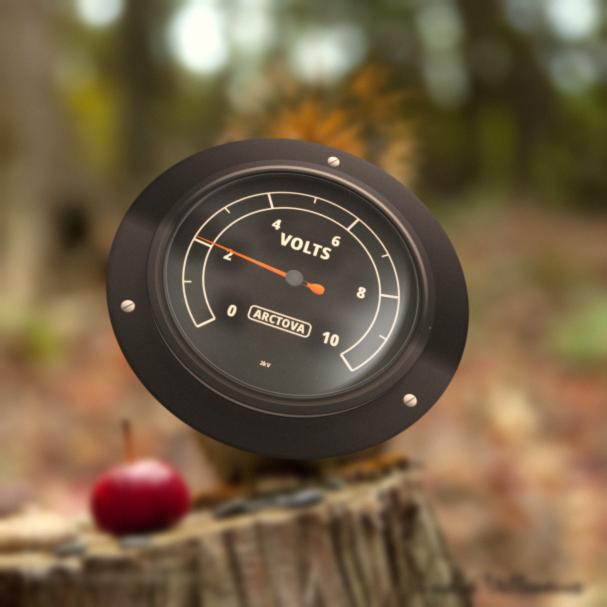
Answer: 2 V
